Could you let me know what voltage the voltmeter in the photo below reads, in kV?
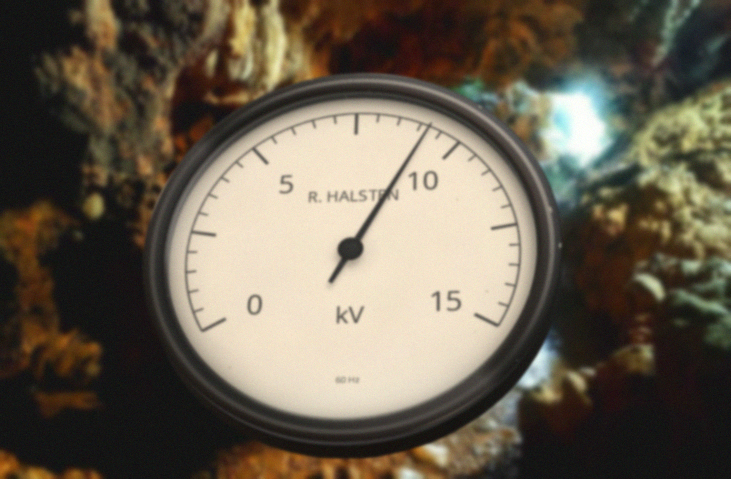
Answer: 9.25 kV
